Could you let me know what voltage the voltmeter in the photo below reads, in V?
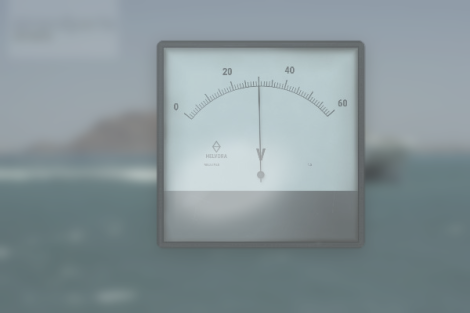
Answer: 30 V
